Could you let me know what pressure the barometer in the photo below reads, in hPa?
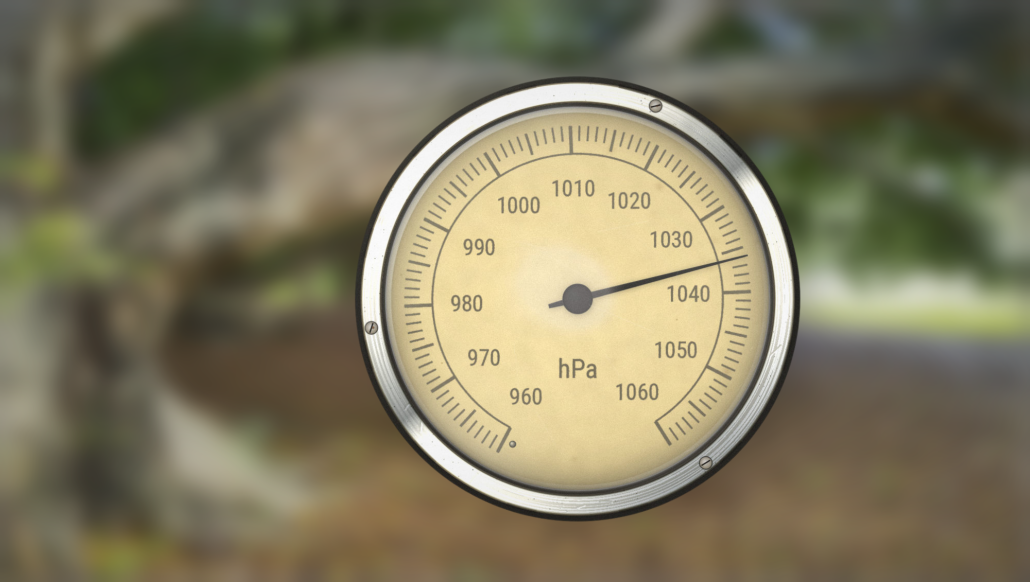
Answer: 1036 hPa
